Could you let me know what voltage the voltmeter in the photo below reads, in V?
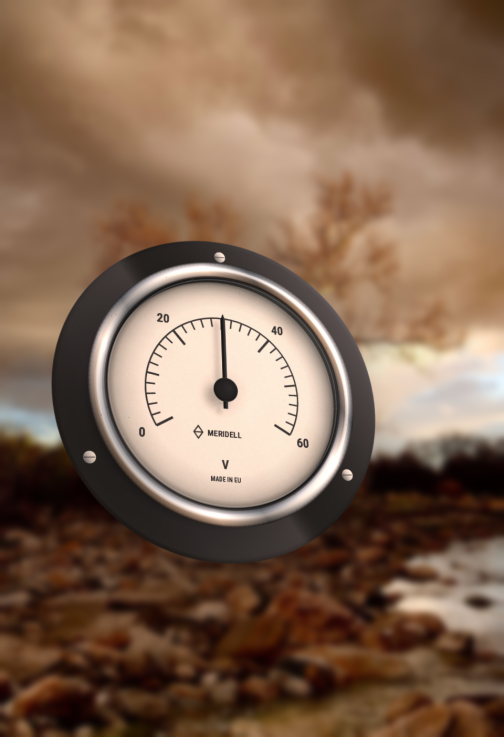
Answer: 30 V
